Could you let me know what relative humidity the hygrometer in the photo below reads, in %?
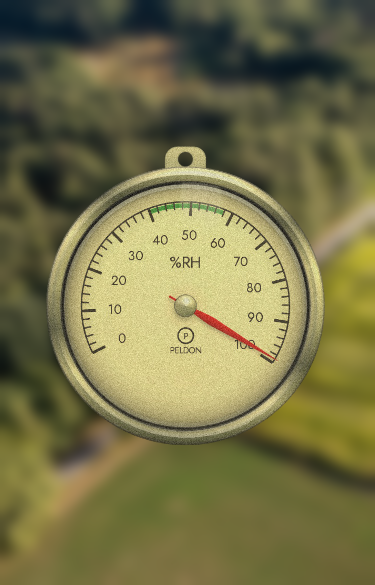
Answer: 99 %
